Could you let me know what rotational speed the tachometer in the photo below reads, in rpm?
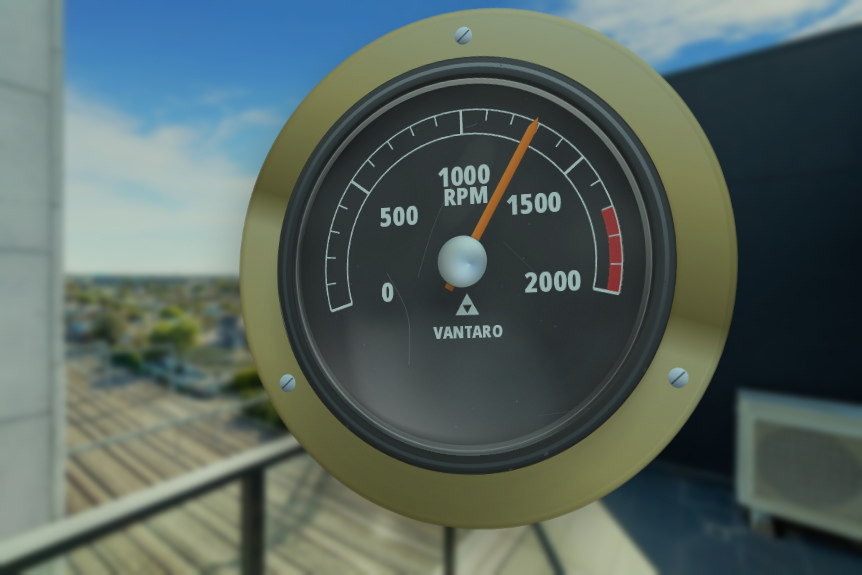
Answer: 1300 rpm
